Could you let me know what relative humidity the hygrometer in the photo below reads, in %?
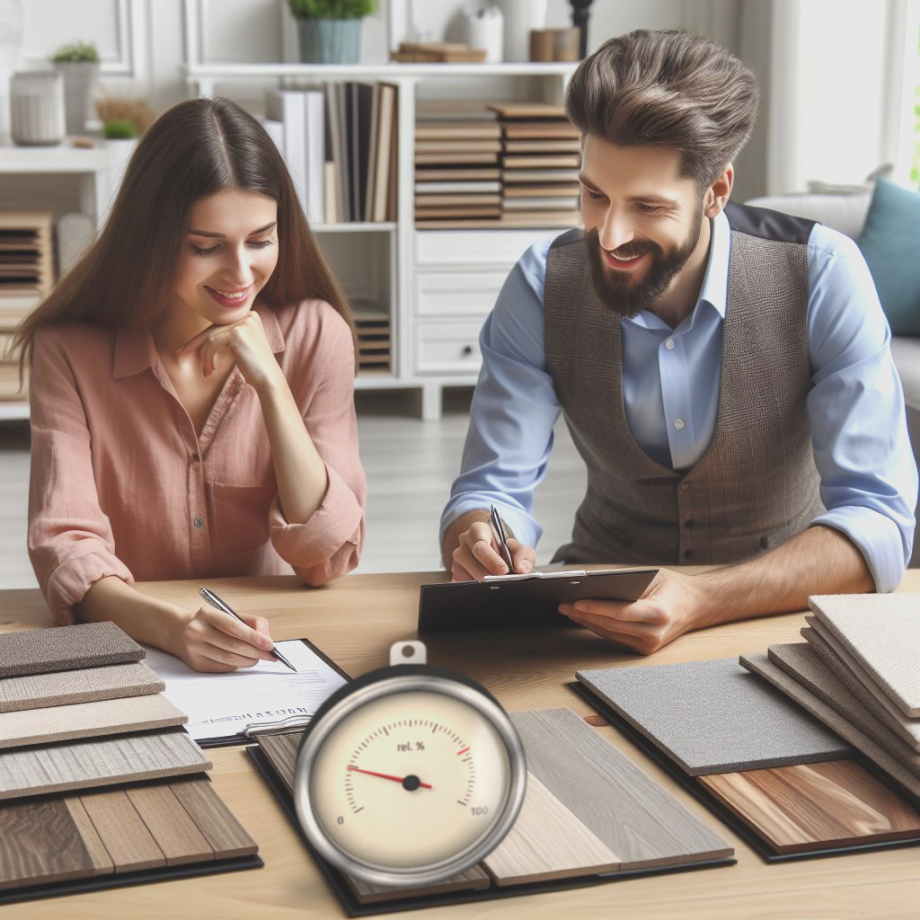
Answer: 20 %
